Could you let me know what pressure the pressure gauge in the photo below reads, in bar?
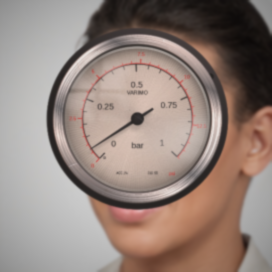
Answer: 0.05 bar
